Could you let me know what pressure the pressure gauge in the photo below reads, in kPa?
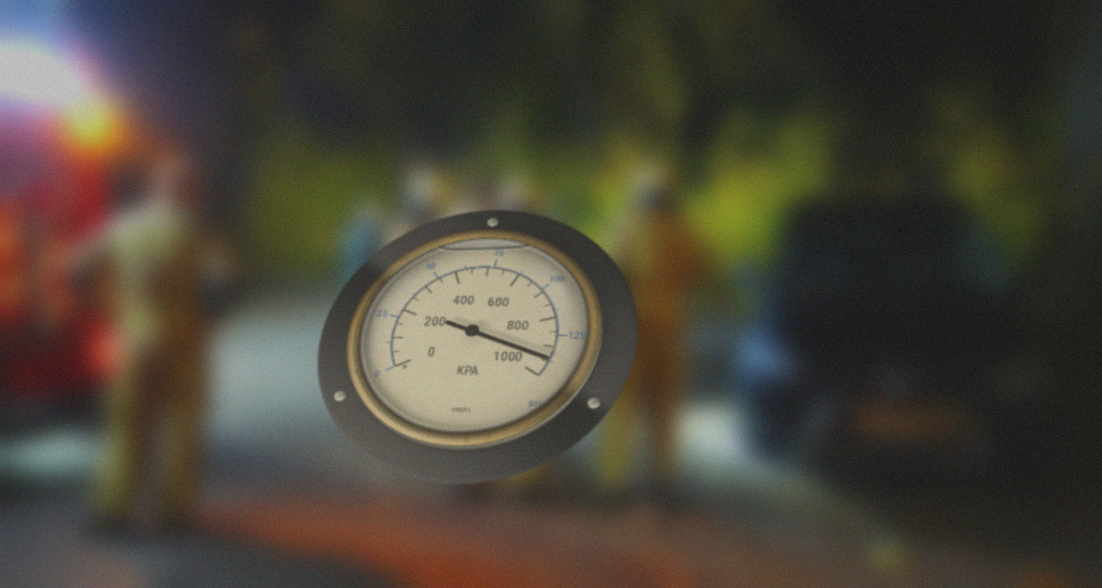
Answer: 950 kPa
